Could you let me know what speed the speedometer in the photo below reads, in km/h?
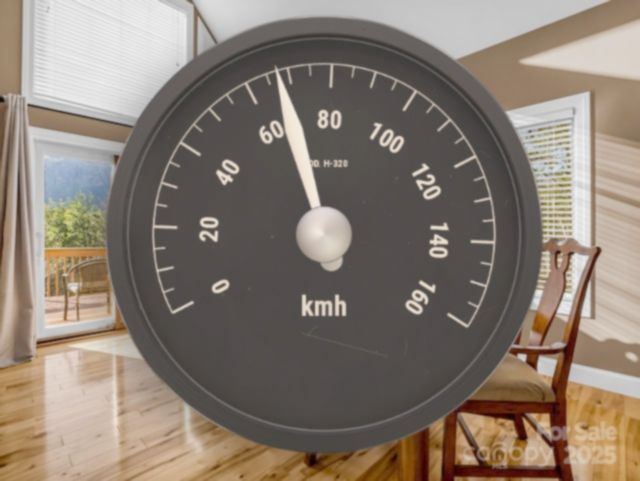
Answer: 67.5 km/h
